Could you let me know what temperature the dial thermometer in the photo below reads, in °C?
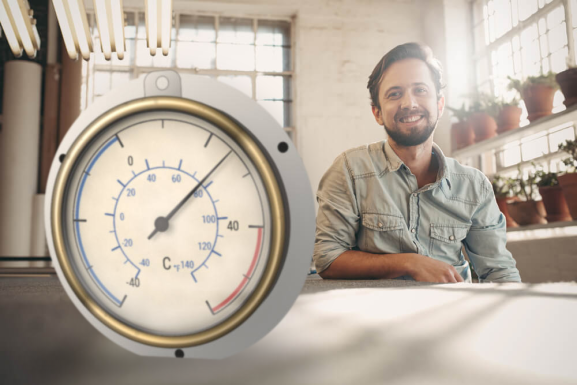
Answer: 25 °C
